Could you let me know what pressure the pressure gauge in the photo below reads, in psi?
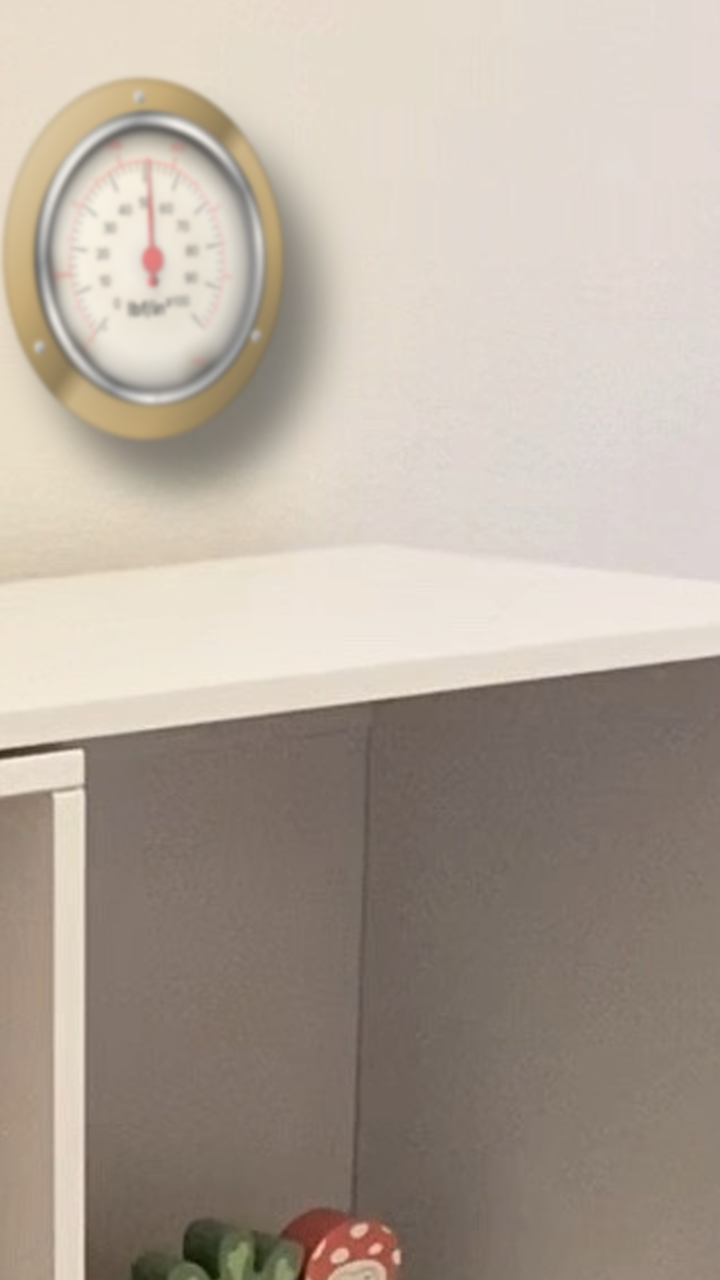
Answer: 50 psi
